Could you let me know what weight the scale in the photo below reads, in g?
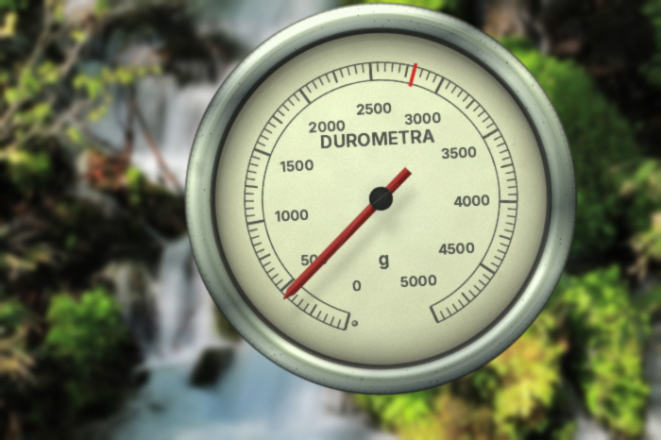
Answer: 450 g
